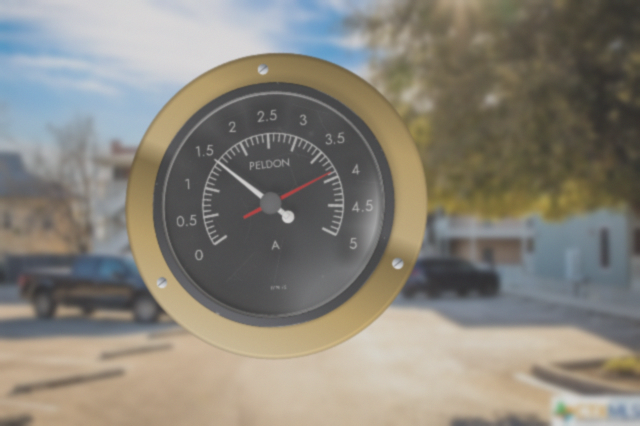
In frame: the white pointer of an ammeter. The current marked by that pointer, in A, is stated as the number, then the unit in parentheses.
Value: 1.5 (A)
